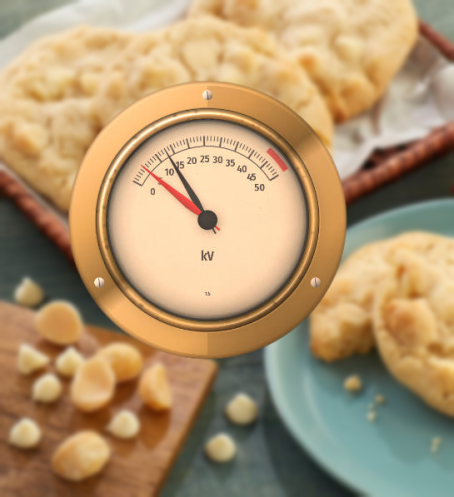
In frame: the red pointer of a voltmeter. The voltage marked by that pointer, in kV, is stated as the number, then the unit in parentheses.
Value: 5 (kV)
